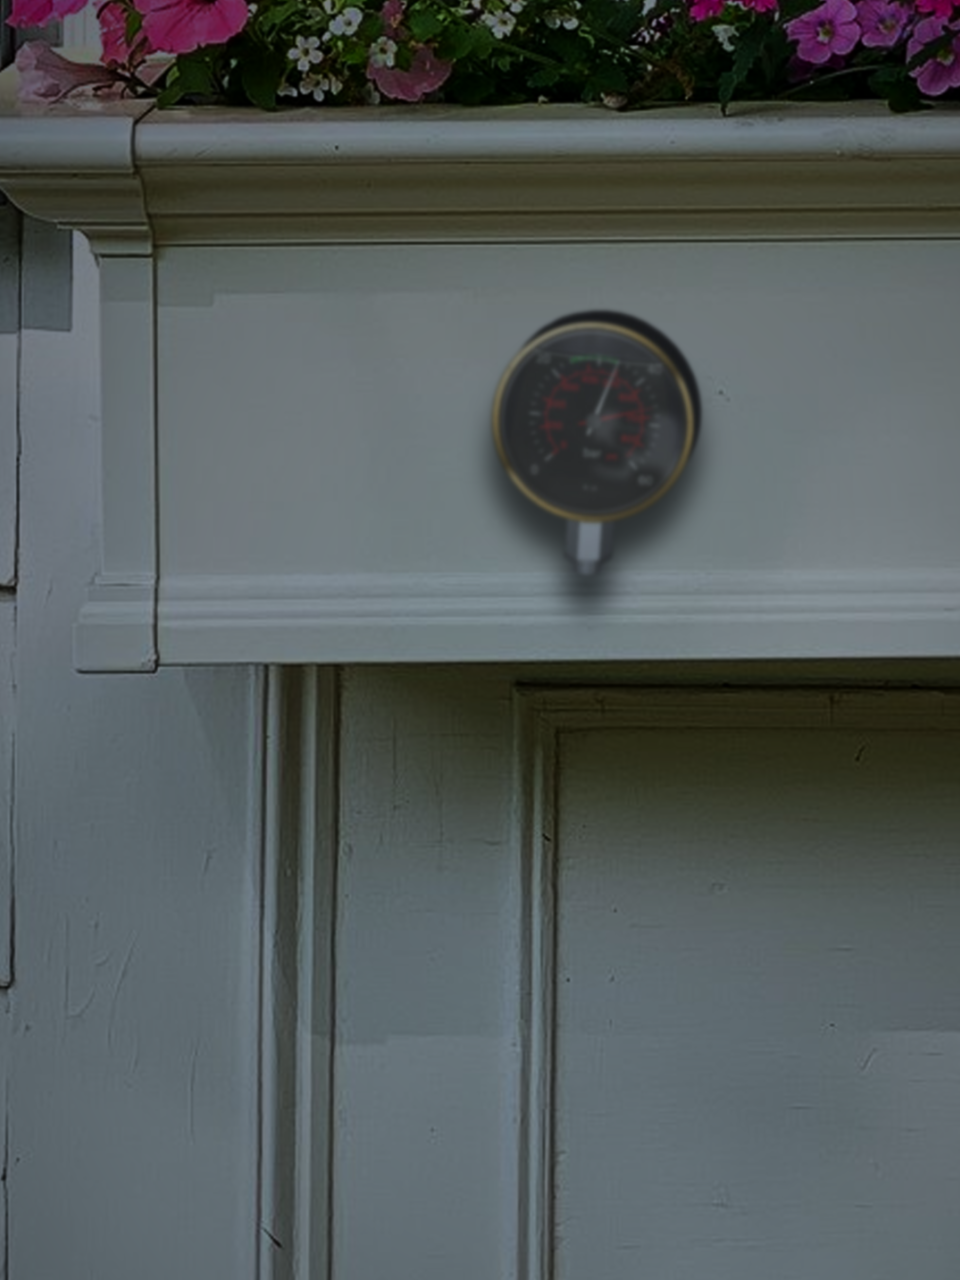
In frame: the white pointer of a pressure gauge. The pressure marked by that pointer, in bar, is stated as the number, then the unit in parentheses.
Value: 34 (bar)
